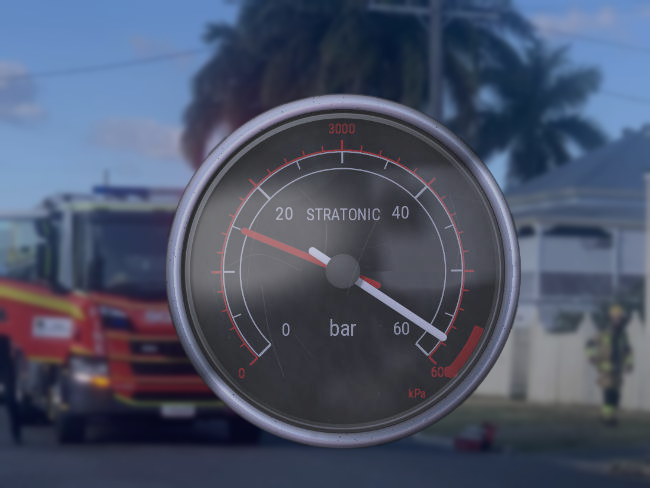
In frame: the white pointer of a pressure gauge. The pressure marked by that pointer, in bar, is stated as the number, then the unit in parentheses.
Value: 57.5 (bar)
